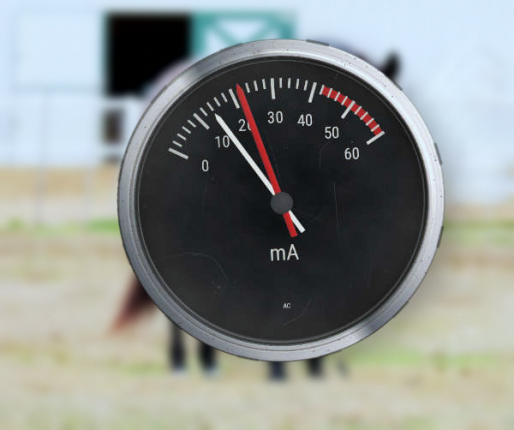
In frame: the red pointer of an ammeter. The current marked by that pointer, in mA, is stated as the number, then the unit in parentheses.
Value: 22 (mA)
